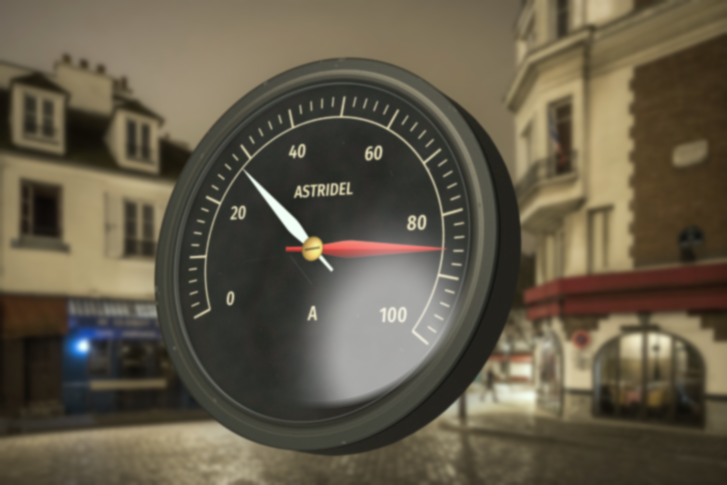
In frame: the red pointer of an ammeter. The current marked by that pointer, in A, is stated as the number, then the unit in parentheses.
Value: 86 (A)
